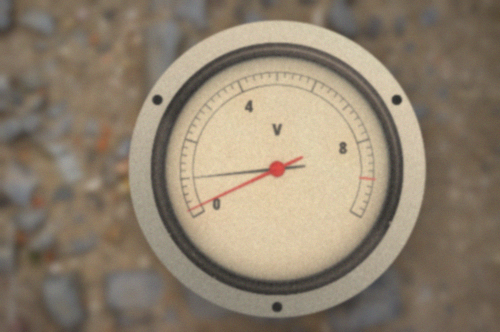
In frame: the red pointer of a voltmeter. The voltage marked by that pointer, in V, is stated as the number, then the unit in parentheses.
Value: 0.2 (V)
